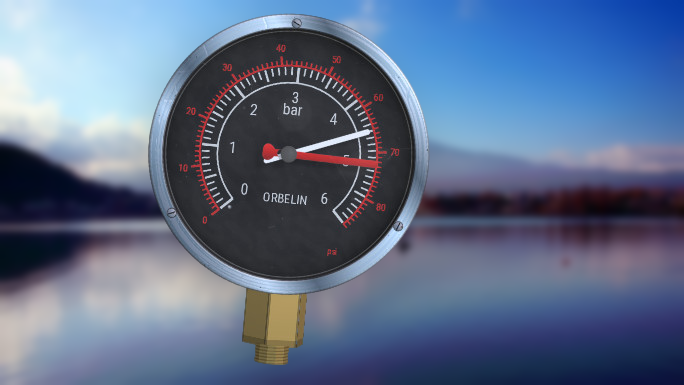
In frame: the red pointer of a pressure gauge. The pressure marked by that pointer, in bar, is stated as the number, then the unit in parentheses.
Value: 5 (bar)
